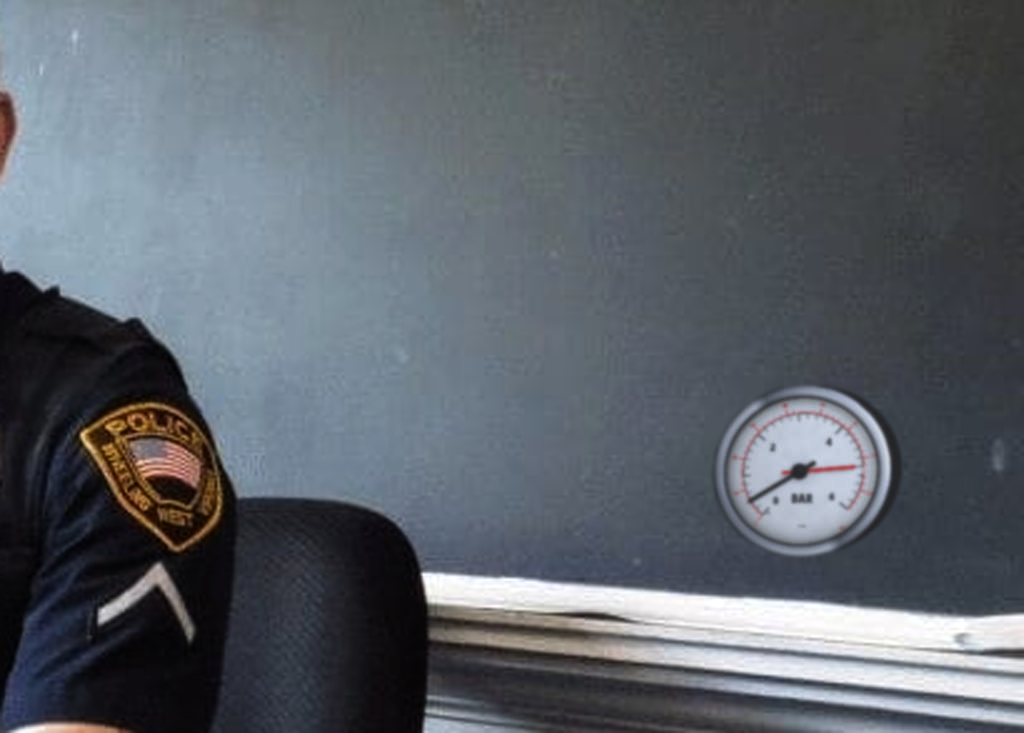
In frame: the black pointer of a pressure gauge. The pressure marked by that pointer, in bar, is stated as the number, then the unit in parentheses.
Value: 0.4 (bar)
